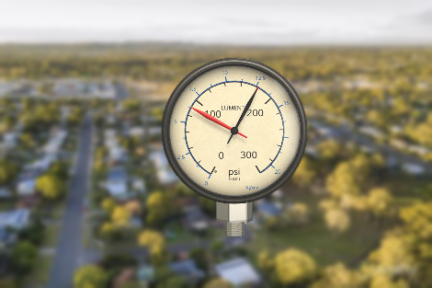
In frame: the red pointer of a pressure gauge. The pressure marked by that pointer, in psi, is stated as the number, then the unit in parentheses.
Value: 90 (psi)
